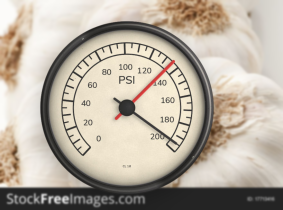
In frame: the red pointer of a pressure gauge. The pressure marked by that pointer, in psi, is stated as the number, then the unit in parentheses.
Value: 135 (psi)
